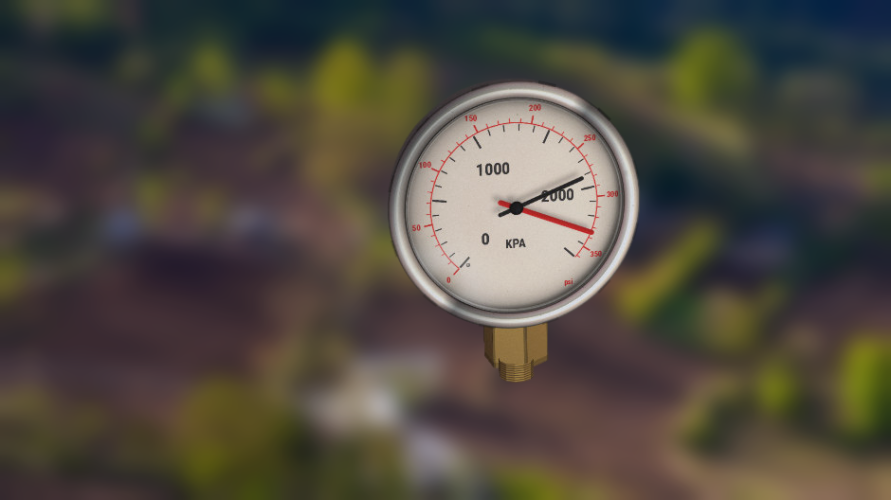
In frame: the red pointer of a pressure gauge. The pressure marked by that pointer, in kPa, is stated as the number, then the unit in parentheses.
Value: 2300 (kPa)
